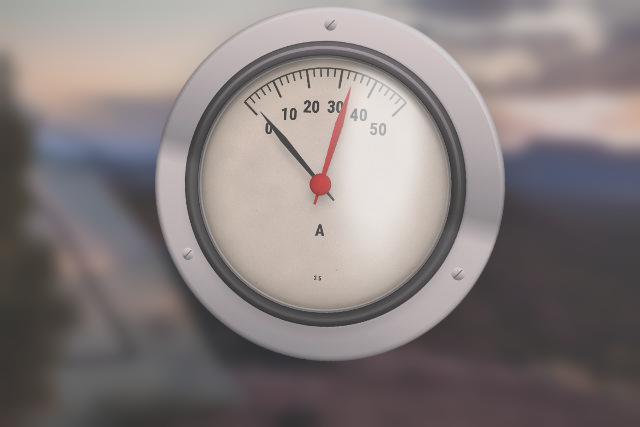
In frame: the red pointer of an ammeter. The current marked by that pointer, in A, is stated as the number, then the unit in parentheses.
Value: 34 (A)
